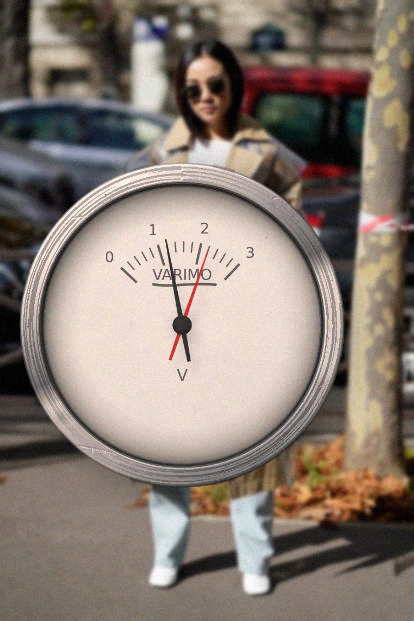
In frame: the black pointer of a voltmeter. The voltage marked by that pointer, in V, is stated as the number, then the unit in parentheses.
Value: 1.2 (V)
